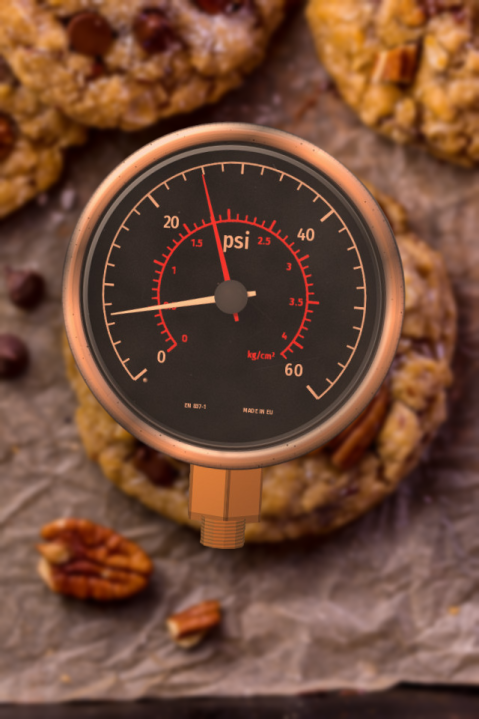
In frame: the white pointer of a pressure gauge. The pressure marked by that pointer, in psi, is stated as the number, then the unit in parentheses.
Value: 7 (psi)
